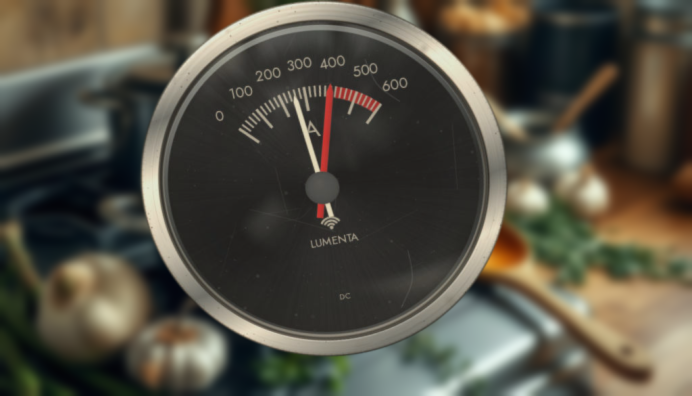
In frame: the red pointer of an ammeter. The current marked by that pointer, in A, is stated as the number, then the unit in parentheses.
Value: 400 (A)
